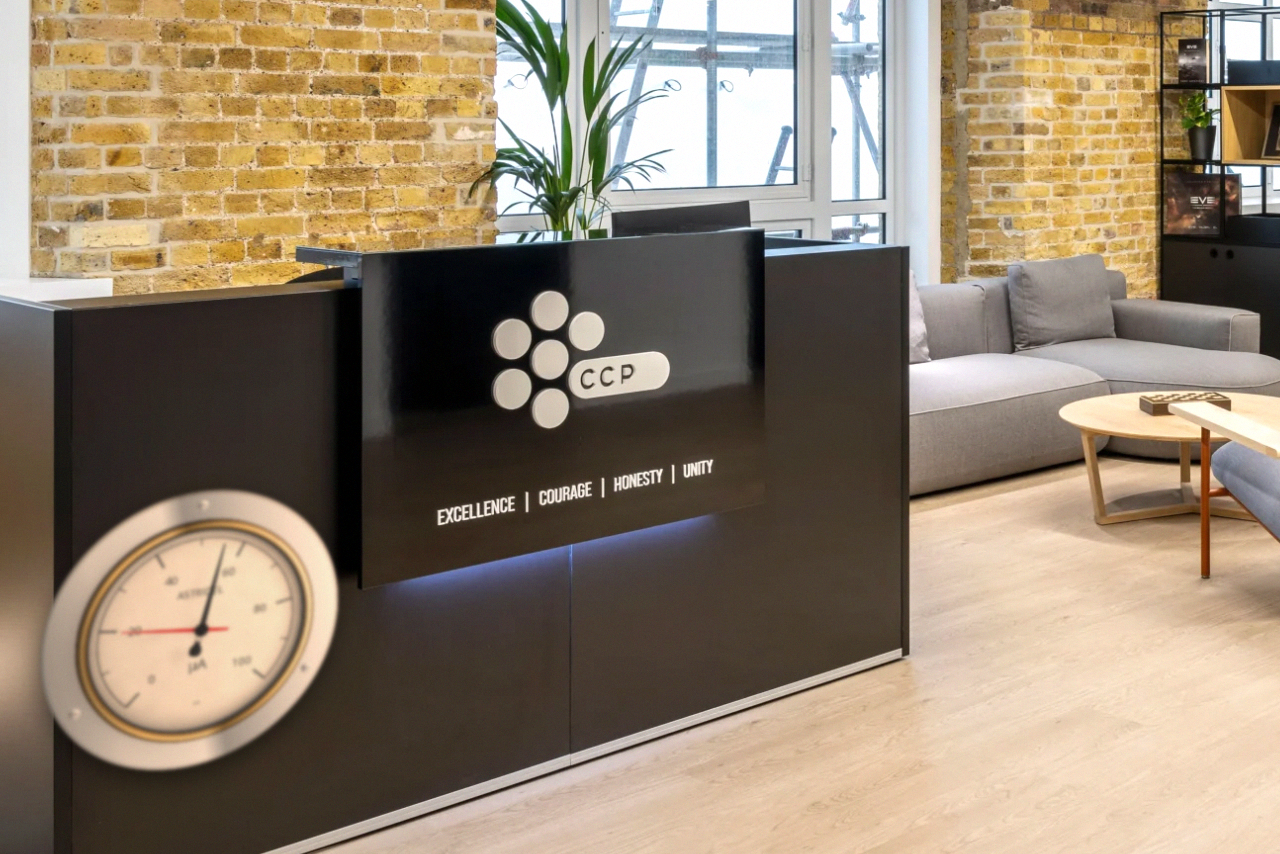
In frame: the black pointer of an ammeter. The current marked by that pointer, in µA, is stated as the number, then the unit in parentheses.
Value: 55 (µA)
